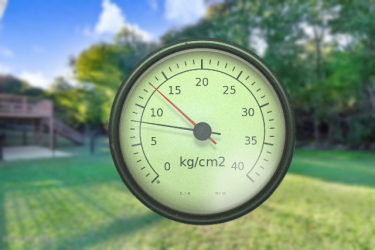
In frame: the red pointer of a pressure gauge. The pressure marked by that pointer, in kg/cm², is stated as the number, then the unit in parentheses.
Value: 13 (kg/cm²)
